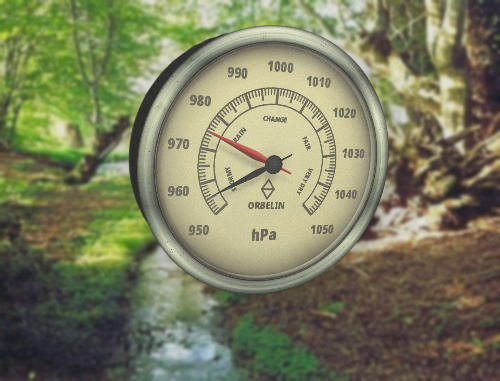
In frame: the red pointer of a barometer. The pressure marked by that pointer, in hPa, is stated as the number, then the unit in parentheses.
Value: 975 (hPa)
